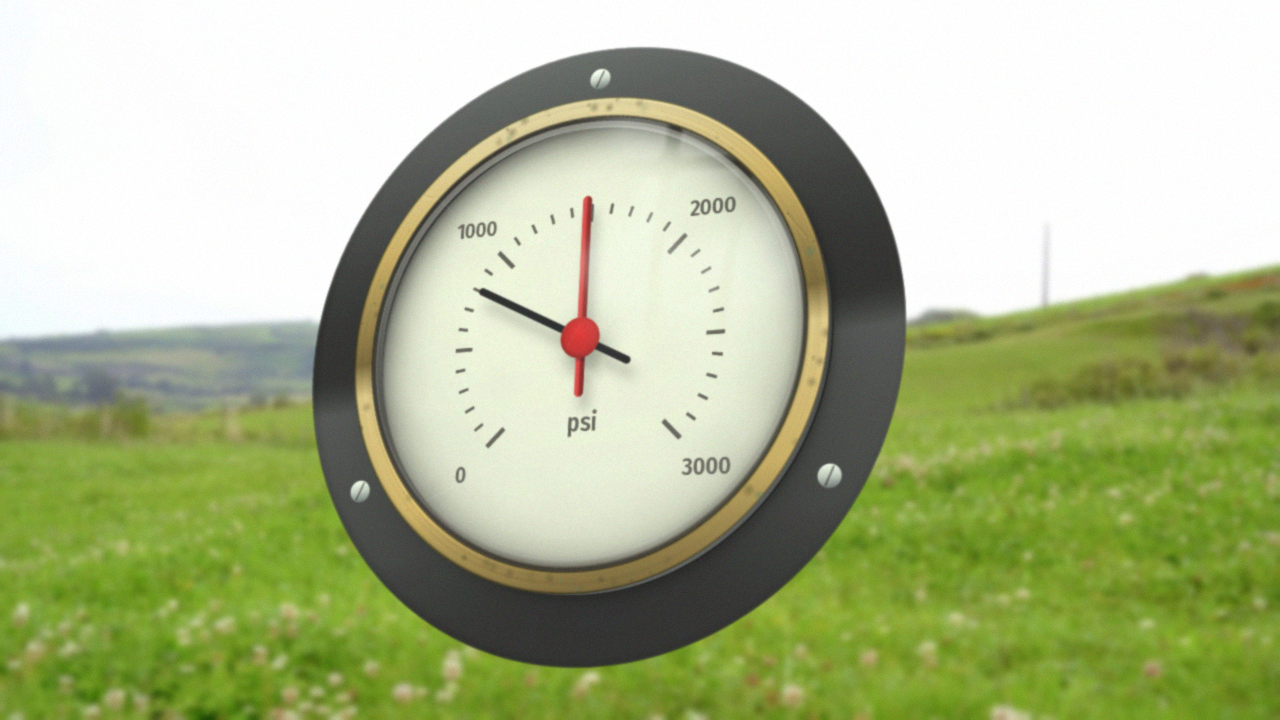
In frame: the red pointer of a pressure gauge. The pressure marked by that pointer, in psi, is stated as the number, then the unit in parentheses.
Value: 1500 (psi)
